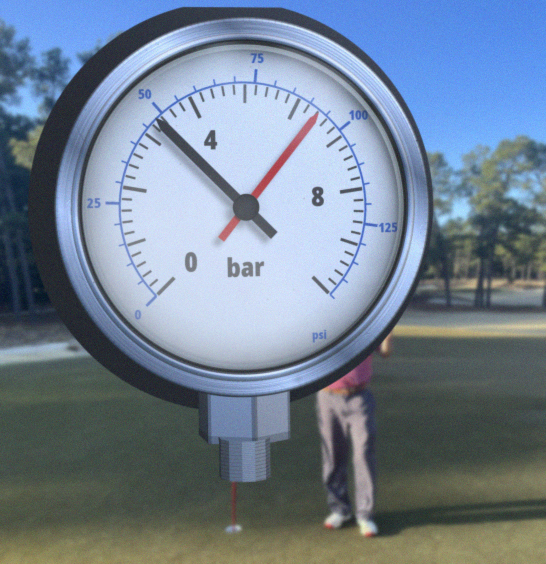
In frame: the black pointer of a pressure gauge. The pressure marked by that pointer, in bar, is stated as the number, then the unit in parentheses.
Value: 3.3 (bar)
